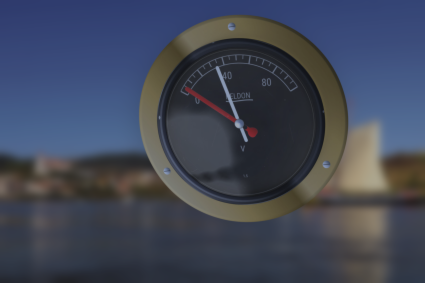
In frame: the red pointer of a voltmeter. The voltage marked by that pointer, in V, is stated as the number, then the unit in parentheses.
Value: 5 (V)
